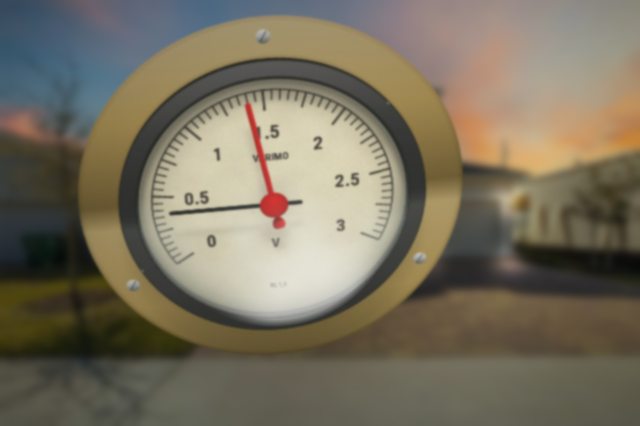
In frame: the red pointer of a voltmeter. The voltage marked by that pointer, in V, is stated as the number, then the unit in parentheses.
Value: 1.4 (V)
